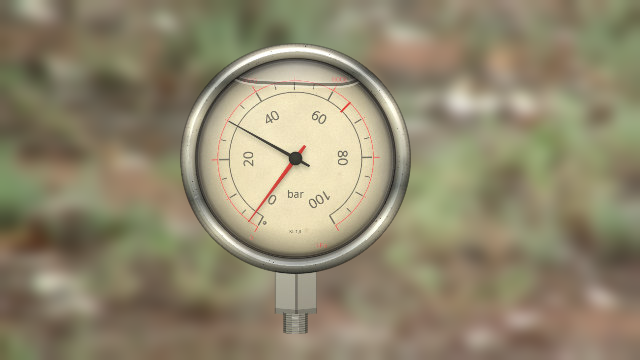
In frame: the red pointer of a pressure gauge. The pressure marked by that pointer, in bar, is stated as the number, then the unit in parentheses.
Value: 2.5 (bar)
